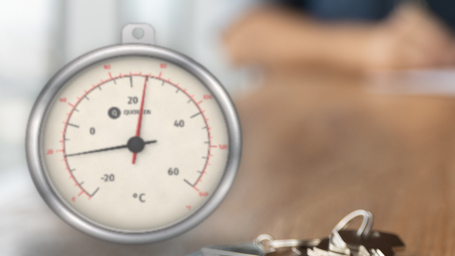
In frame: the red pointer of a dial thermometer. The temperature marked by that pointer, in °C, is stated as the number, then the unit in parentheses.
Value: 24 (°C)
